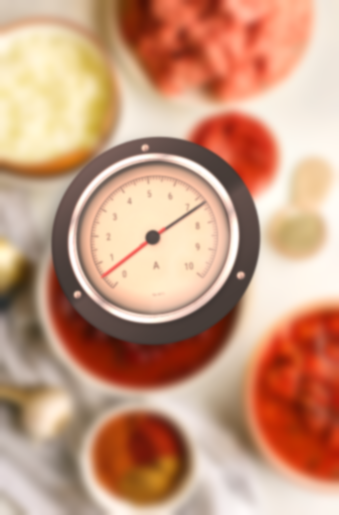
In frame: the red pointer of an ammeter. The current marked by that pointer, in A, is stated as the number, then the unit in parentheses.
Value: 0.5 (A)
